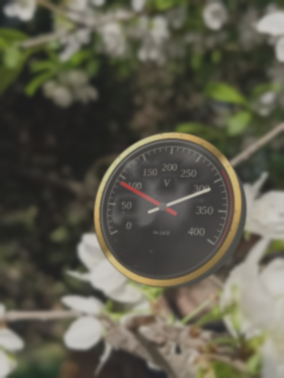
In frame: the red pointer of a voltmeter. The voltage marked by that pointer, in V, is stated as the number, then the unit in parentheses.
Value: 90 (V)
